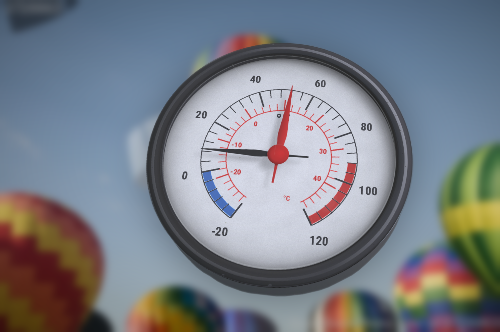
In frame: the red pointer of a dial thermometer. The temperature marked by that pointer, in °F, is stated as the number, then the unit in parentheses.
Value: 52 (°F)
